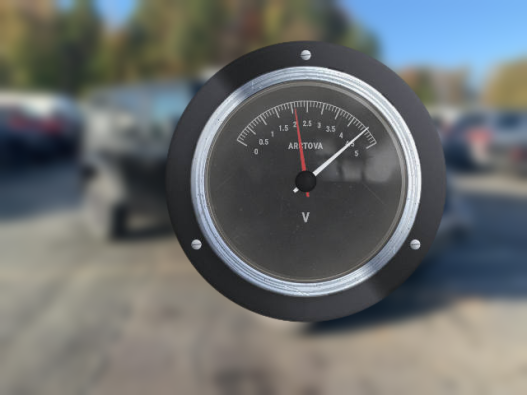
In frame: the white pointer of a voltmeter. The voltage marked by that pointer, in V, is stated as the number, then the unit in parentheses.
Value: 4.5 (V)
